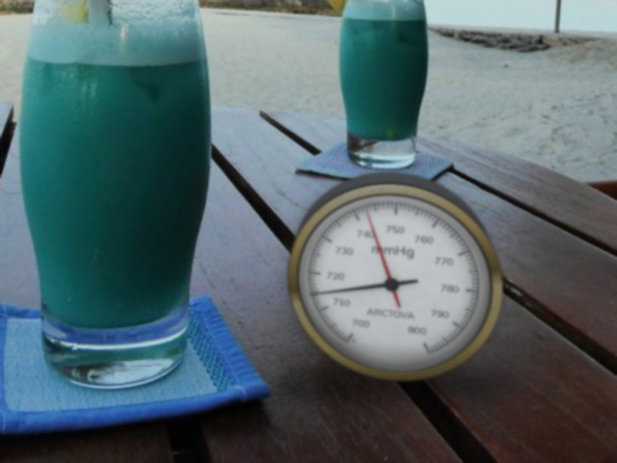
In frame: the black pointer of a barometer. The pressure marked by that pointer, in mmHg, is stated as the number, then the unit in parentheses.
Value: 715 (mmHg)
